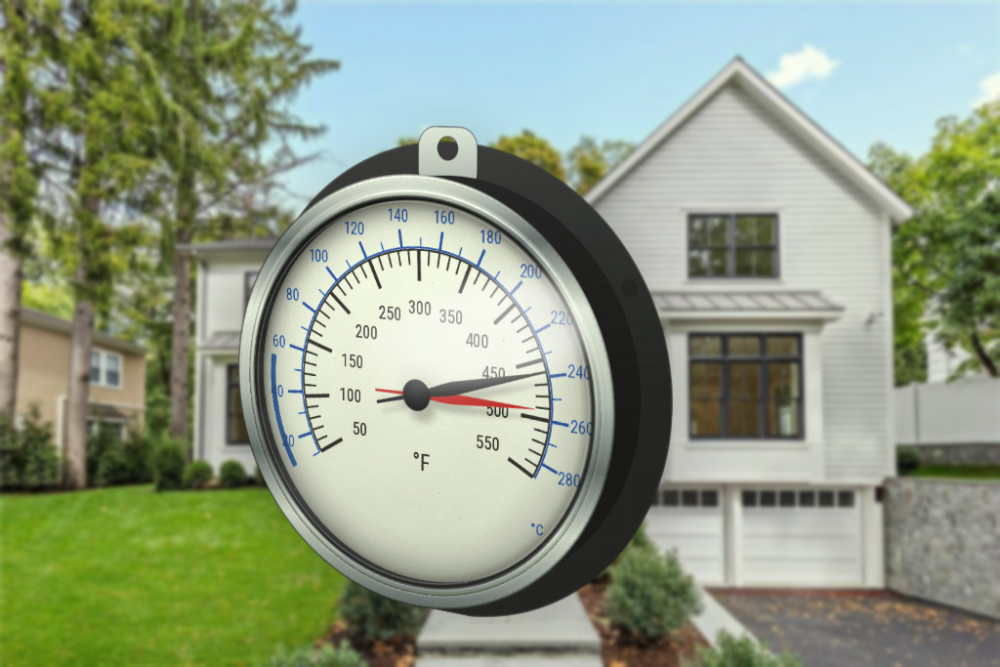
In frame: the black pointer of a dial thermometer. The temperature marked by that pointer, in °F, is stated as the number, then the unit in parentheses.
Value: 460 (°F)
